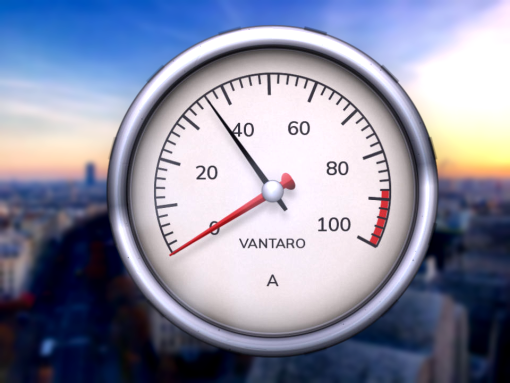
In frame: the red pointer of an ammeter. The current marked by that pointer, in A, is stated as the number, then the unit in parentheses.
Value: 0 (A)
